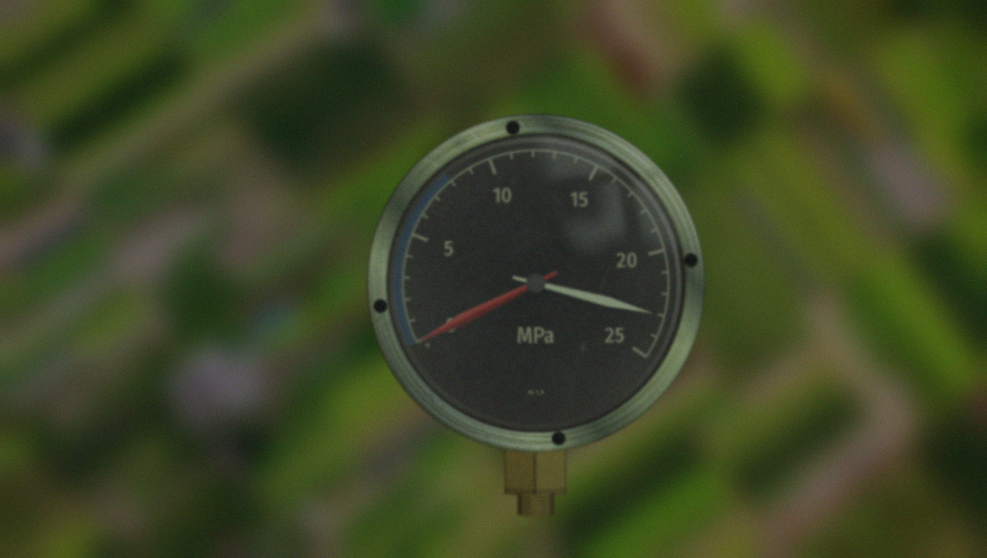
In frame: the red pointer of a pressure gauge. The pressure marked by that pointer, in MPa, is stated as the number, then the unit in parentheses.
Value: 0 (MPa)
